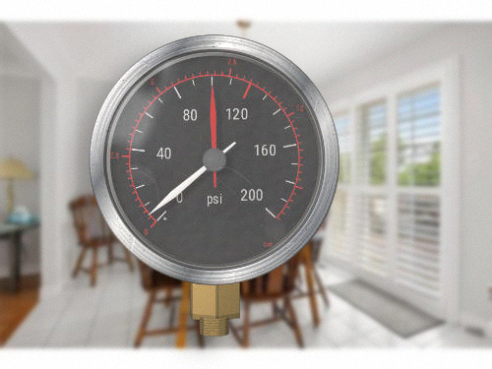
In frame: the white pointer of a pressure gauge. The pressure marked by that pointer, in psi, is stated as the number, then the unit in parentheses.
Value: 5 (psi)
